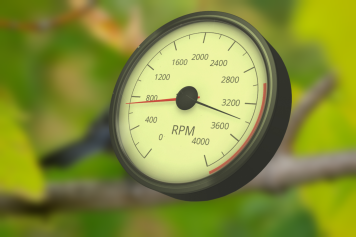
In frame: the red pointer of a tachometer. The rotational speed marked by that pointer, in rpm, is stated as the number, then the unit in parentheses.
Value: 700 (rpm)
